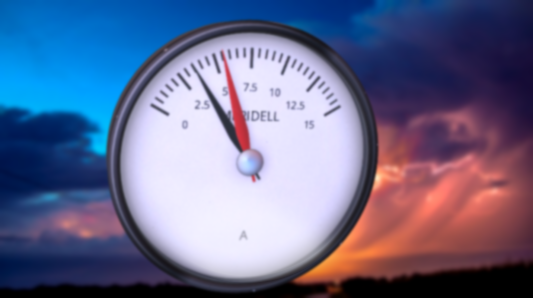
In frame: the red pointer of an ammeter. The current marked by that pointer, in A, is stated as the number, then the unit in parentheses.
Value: 5.5 (A)
